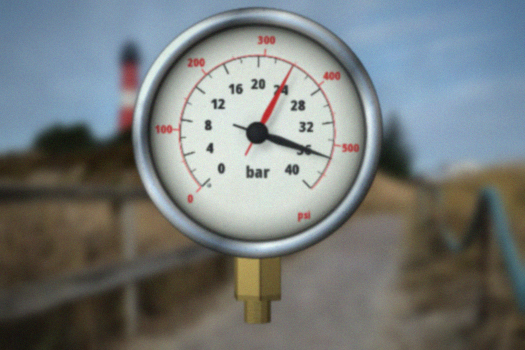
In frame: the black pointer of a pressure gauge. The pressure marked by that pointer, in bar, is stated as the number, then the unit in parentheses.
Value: 36 (bar)
